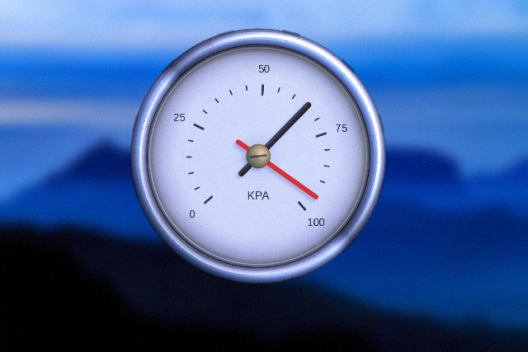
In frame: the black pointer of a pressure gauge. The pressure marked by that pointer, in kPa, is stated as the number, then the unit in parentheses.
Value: 65 (kPa)
